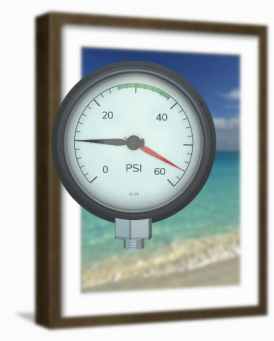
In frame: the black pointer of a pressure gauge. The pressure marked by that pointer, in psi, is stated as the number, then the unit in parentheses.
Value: 10 (psi)
